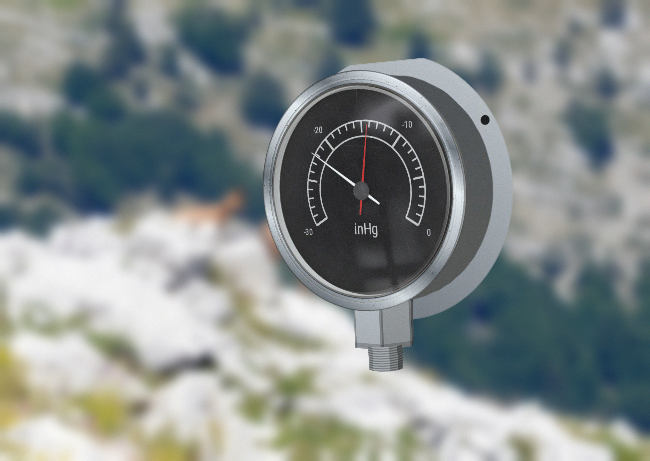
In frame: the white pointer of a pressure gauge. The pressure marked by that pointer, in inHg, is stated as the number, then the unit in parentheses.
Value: -22 (inHg)
